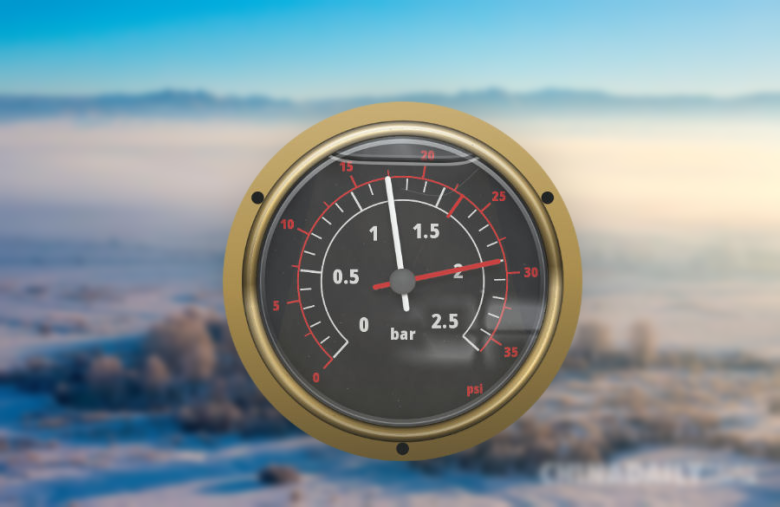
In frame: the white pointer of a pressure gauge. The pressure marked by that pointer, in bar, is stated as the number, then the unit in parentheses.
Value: 1.2 (bar)
